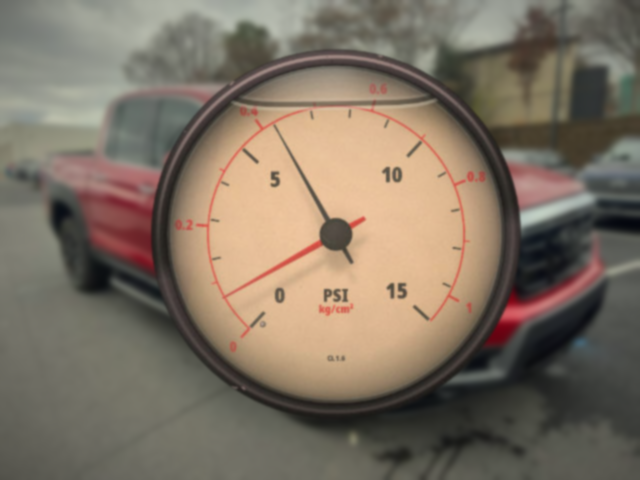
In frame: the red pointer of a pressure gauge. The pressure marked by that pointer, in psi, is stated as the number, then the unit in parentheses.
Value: 1 (psi)
